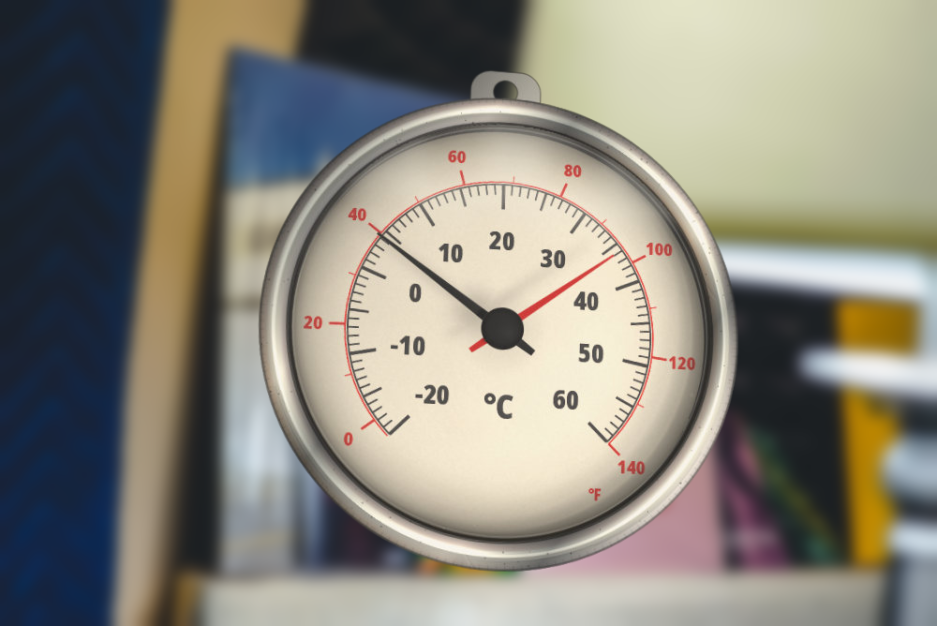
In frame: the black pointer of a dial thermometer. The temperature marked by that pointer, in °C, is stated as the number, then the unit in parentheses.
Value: 4 (°C)
